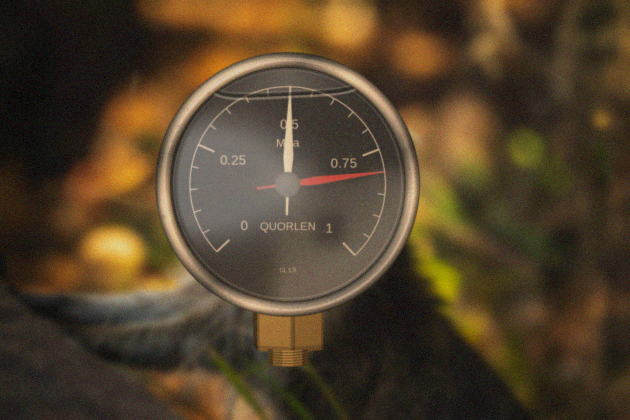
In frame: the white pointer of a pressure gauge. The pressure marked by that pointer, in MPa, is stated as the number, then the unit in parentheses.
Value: 0.5 (MPa)
